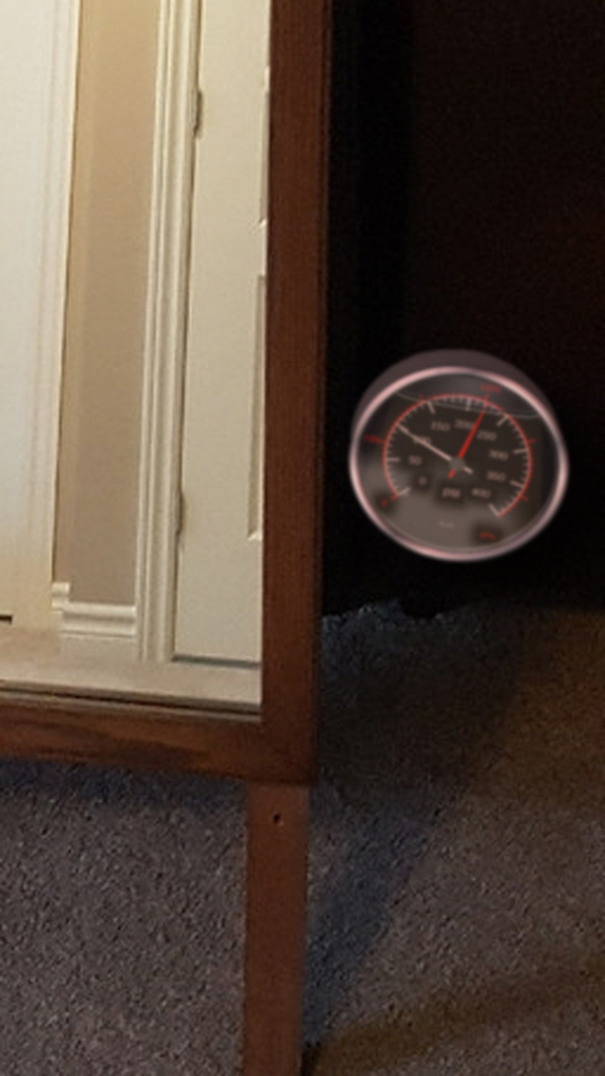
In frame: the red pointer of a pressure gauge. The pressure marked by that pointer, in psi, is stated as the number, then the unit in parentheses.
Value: 220 (psi)
